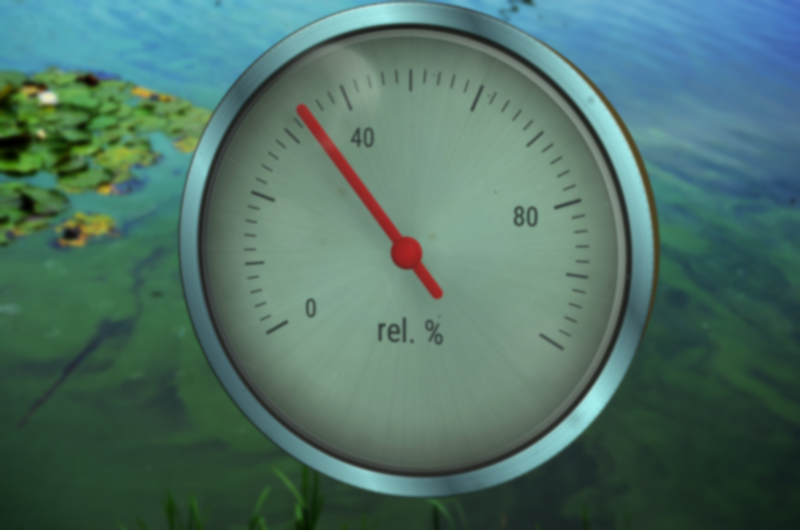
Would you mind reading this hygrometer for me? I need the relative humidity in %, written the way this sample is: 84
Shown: 34
